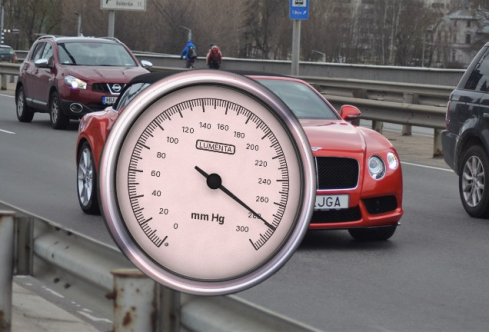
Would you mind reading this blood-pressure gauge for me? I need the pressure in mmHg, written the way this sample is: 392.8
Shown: 280
